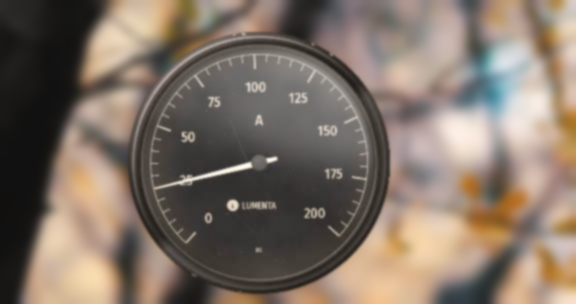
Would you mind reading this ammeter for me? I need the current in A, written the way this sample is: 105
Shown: 25
